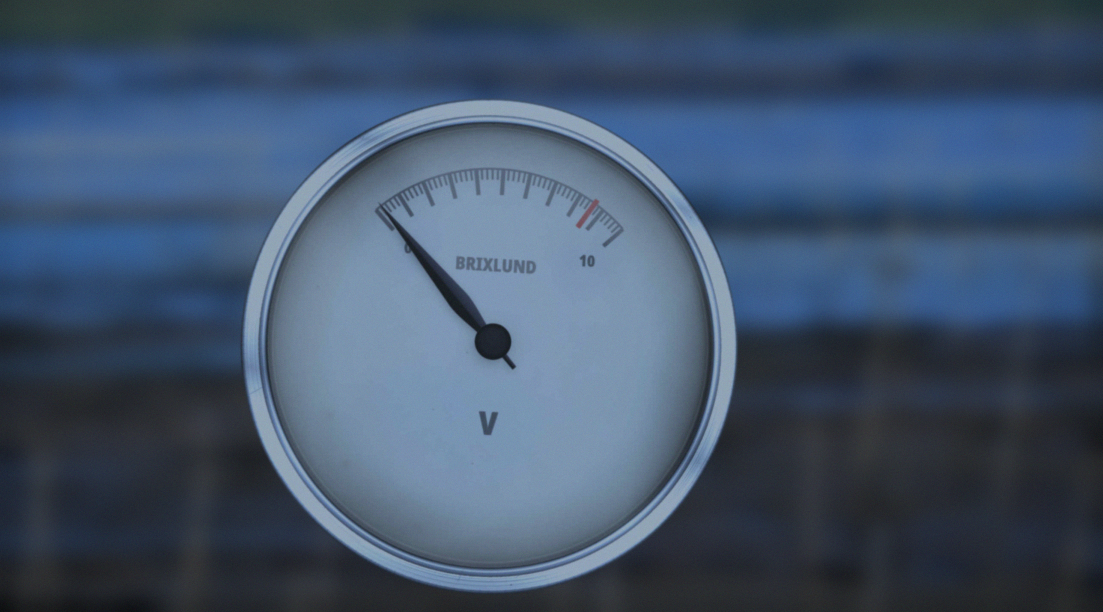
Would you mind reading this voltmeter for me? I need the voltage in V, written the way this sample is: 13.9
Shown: 0.2
